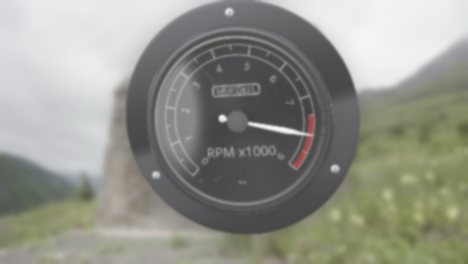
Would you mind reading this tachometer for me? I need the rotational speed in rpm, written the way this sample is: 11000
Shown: 8000
